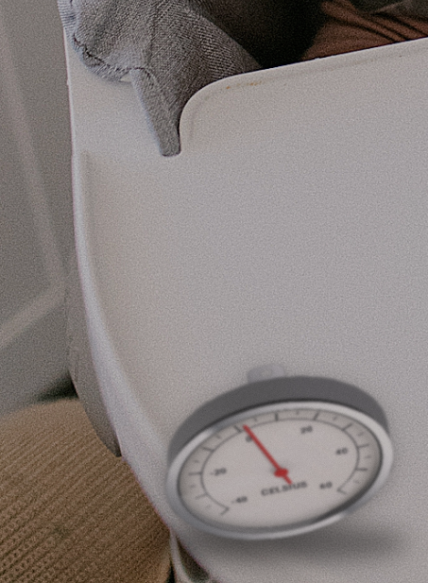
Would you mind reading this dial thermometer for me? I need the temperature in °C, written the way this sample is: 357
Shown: 2.5
